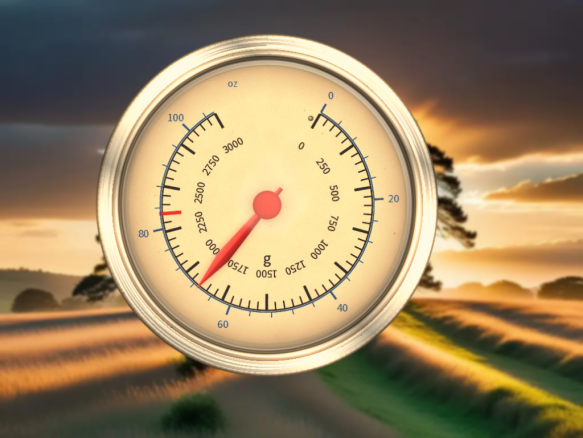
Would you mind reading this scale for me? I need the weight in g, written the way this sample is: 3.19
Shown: 1900
